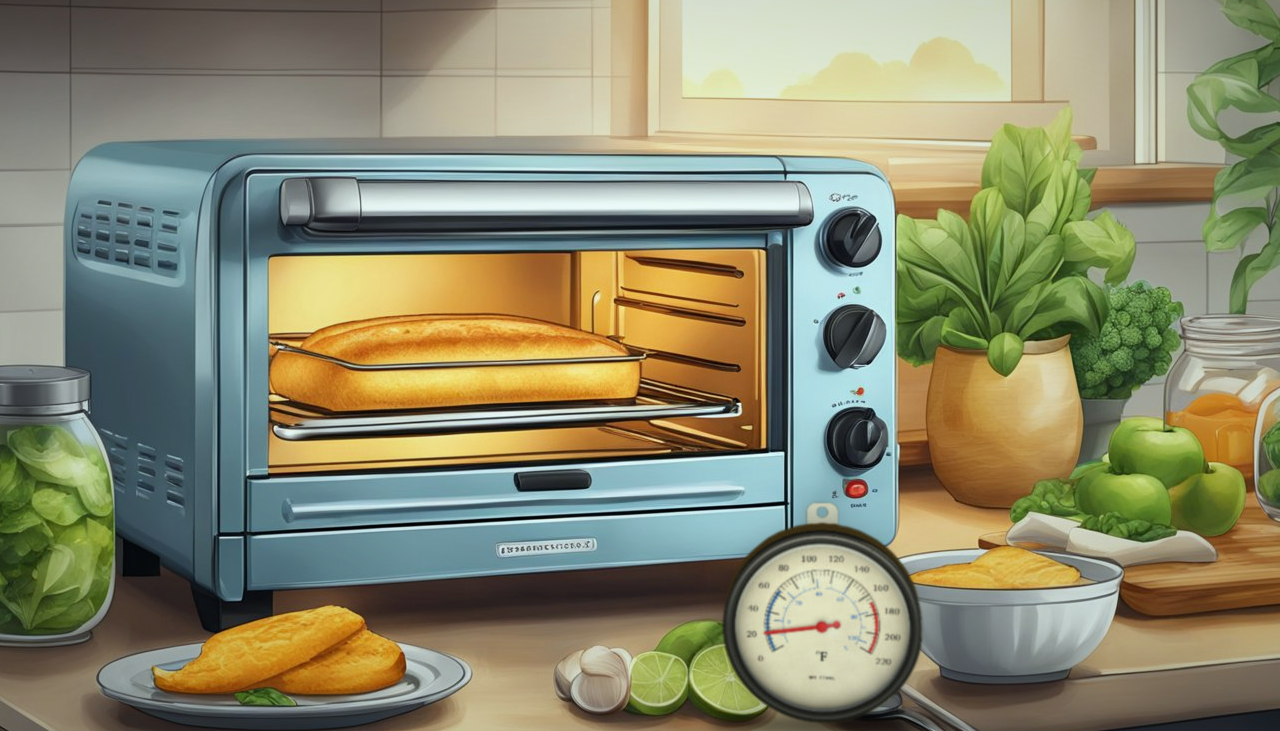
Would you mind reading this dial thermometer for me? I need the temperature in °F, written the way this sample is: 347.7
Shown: 20
